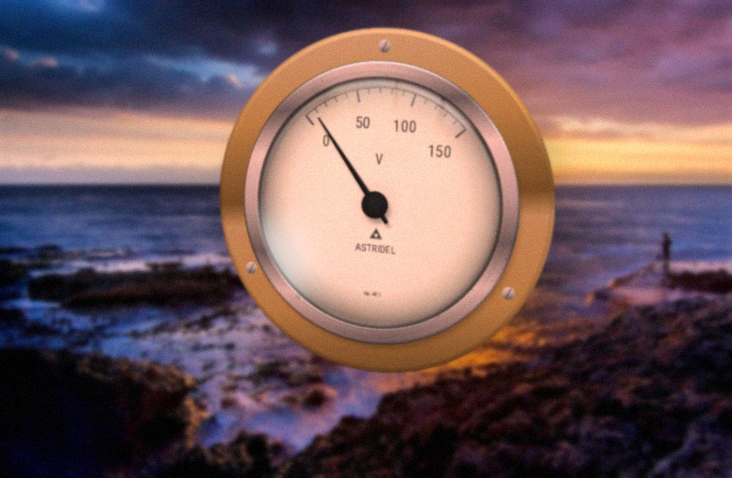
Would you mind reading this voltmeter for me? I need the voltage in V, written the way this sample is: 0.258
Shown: 10
